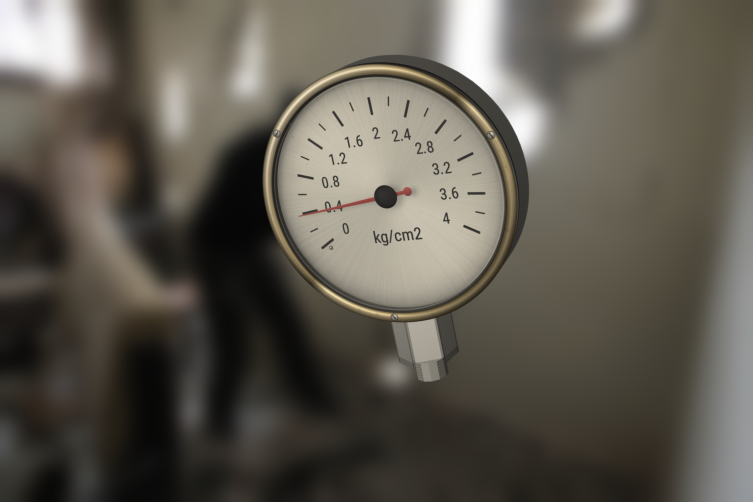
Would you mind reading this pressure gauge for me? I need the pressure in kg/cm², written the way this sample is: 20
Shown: 0.4
